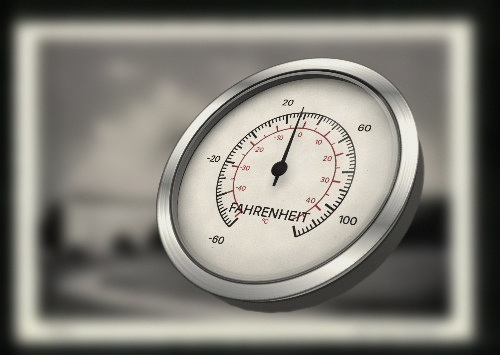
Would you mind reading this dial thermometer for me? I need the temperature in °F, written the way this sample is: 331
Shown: 30
